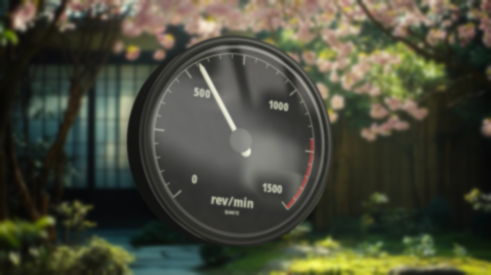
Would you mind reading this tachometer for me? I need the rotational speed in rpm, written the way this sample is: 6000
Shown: 550
